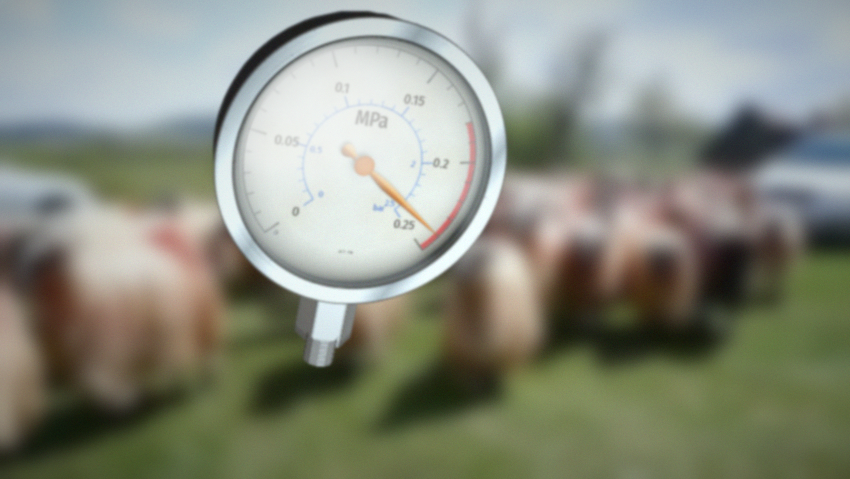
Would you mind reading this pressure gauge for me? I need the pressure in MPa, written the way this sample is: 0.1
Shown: 0.24
